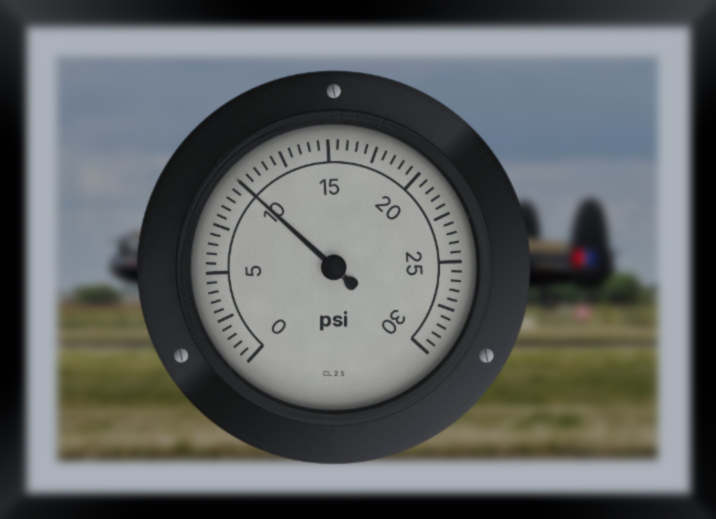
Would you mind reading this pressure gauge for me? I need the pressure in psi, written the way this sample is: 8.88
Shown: 10
